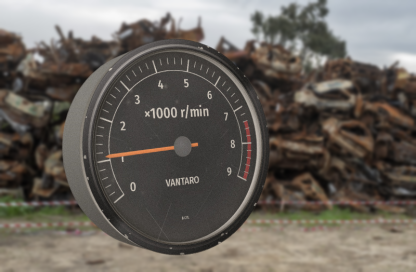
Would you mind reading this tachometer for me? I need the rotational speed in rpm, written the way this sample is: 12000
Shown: 1100
